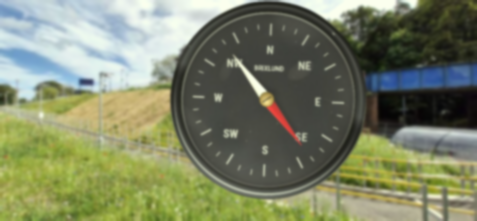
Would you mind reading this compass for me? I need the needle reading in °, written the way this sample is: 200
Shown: 140
